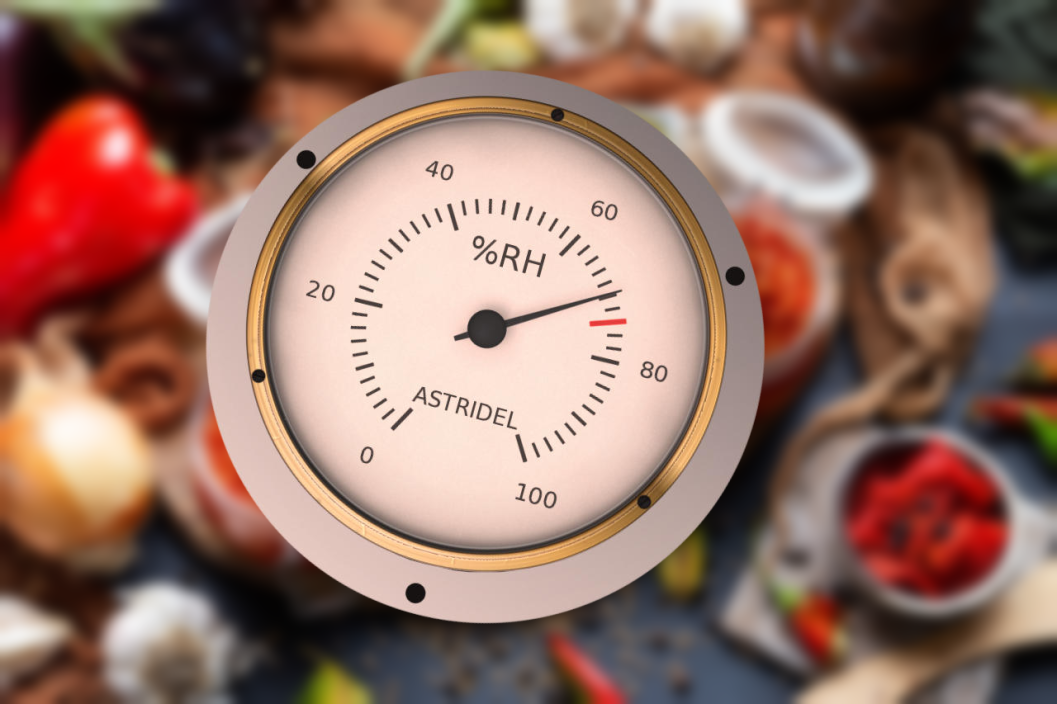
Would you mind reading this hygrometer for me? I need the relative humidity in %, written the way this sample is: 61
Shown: 70
